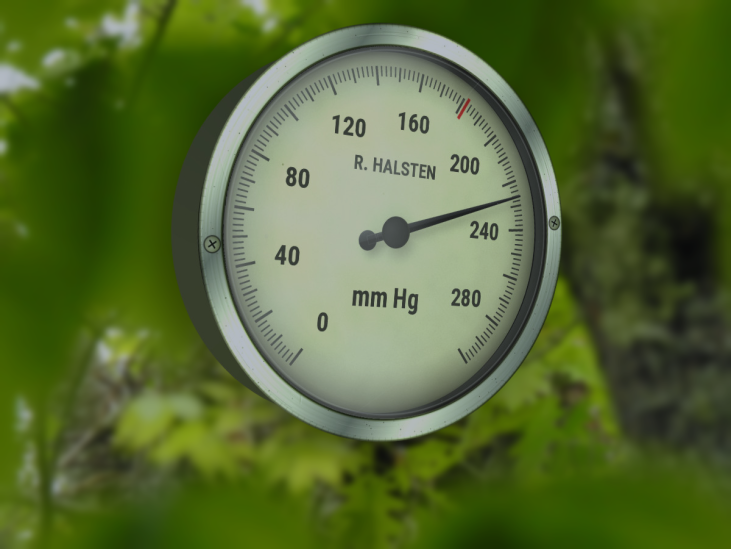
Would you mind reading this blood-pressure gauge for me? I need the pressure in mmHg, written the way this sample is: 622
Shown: 226
